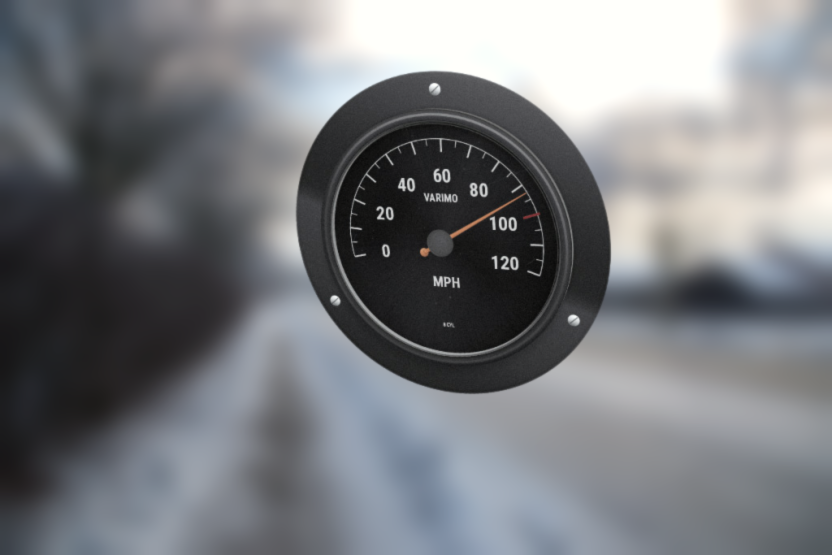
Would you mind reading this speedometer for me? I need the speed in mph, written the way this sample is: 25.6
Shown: 92.5
